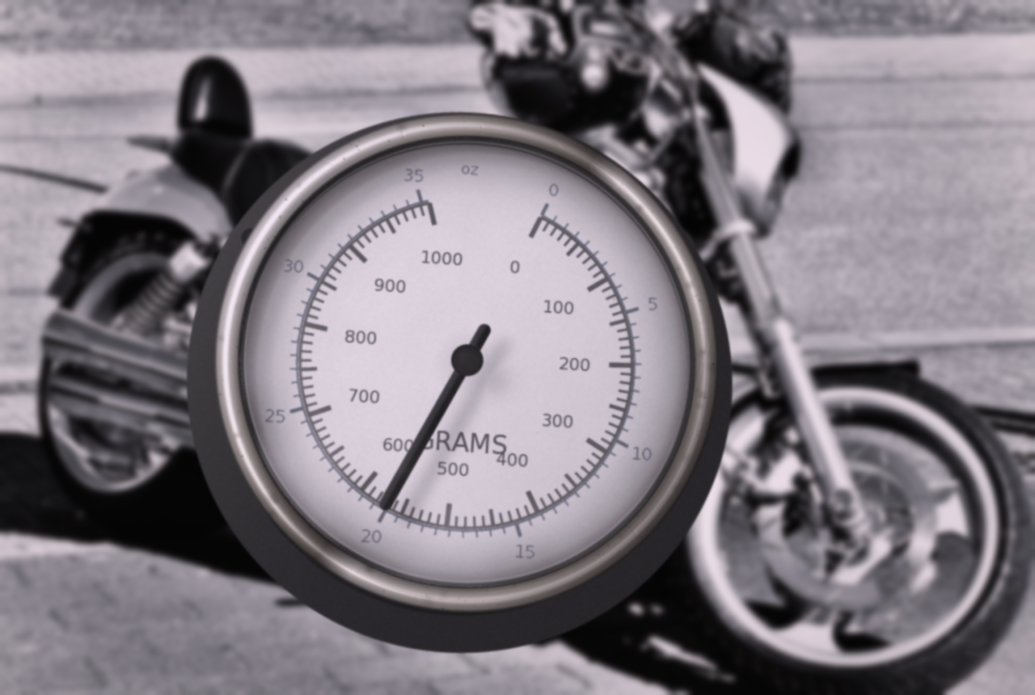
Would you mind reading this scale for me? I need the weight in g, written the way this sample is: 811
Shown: 570
